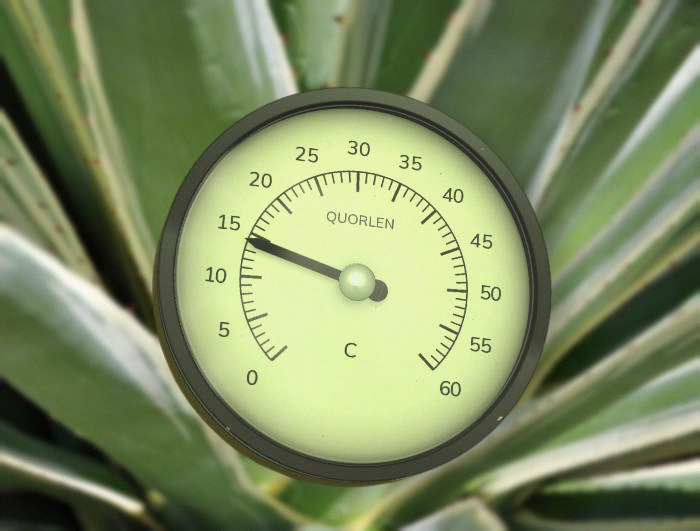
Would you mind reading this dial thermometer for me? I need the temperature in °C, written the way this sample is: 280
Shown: 14
